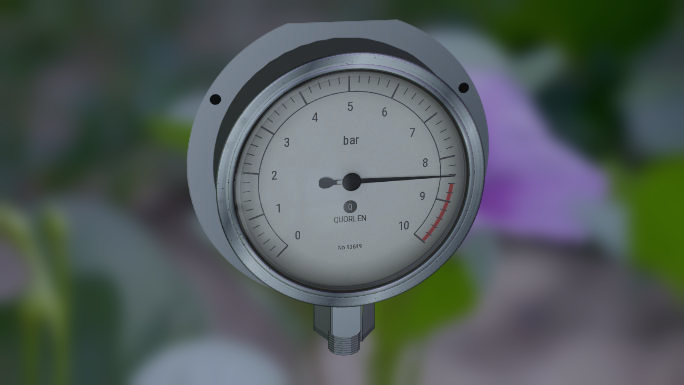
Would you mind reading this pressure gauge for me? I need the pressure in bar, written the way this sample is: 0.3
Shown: 8.4
